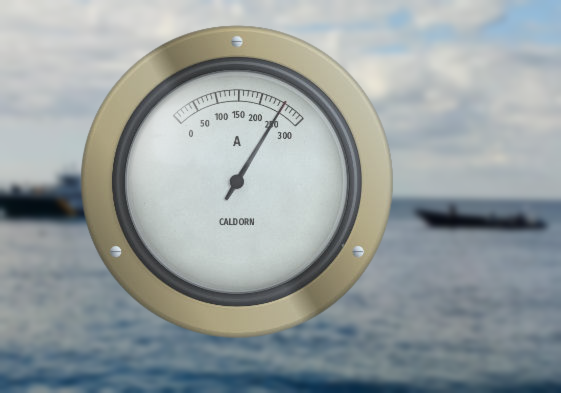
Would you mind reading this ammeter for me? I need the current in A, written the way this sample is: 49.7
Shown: 250
